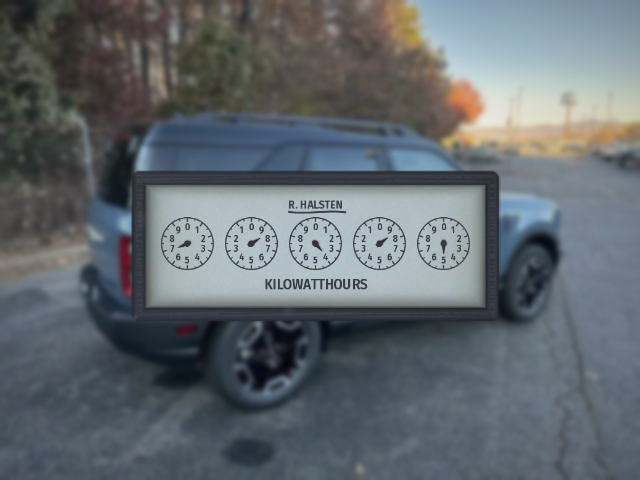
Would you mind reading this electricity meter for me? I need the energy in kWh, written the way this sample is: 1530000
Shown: 68385
